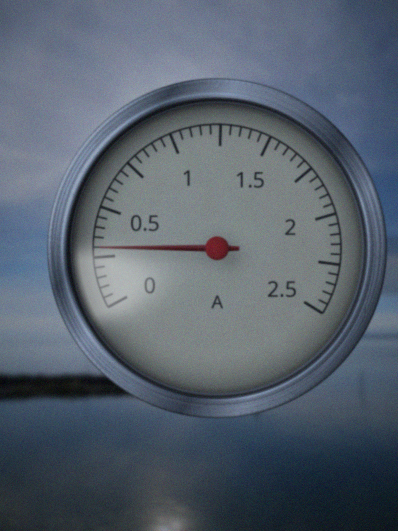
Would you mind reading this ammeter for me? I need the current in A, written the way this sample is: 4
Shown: 0.3
